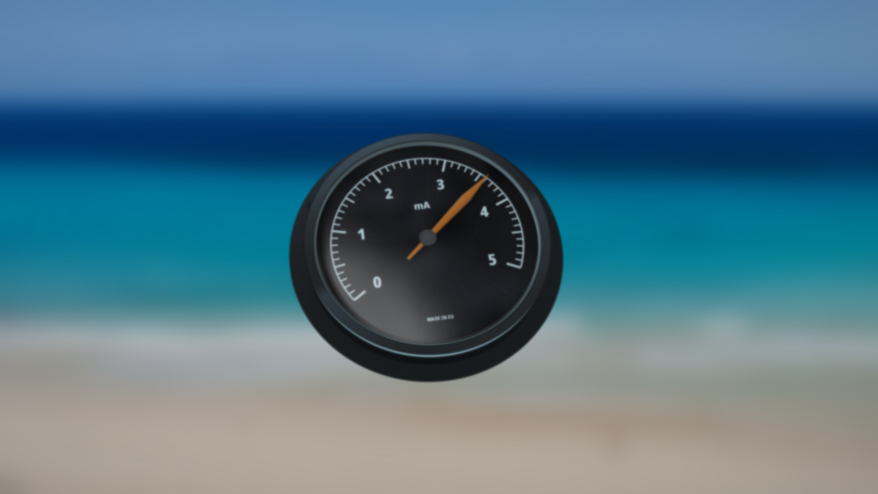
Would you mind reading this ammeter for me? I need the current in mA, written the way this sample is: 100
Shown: 3.6
